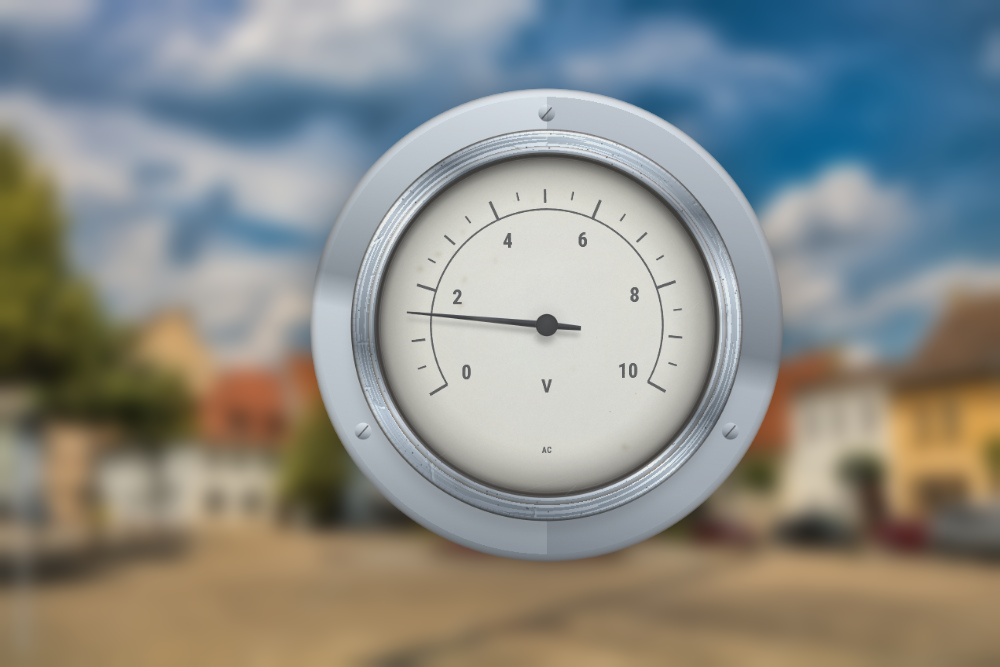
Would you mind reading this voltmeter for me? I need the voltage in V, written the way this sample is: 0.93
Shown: 1.5
